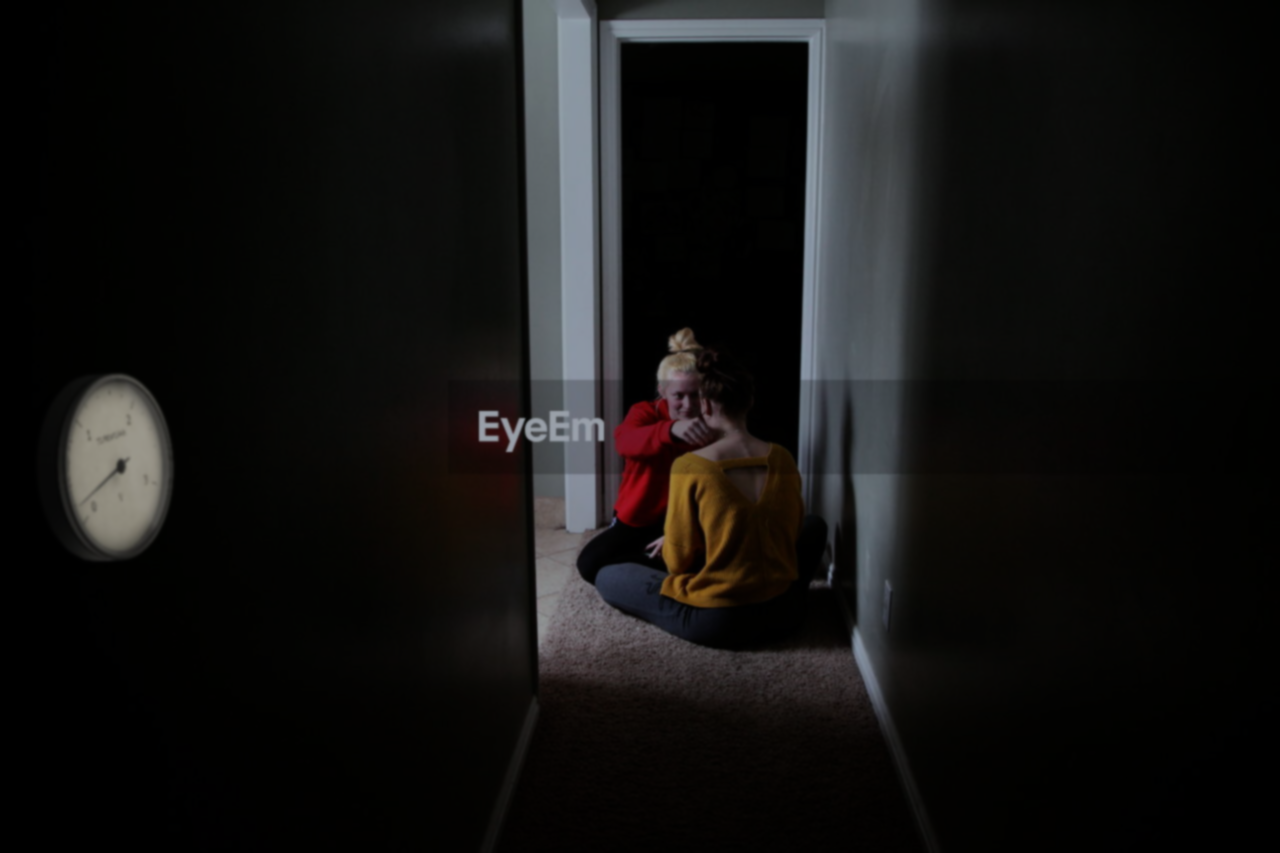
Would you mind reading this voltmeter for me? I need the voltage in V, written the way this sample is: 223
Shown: 0.2
